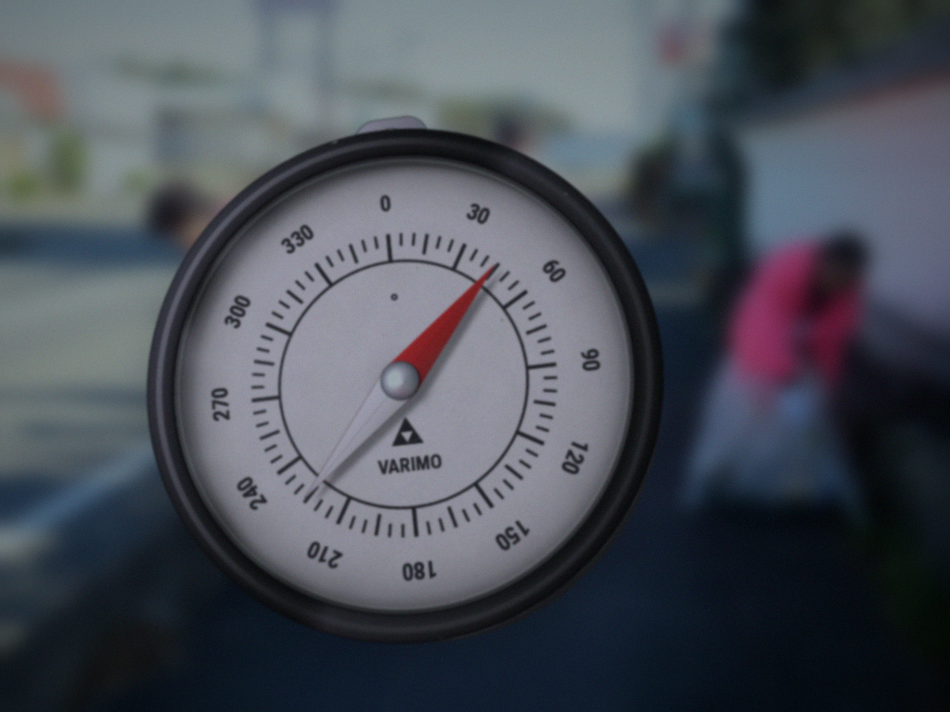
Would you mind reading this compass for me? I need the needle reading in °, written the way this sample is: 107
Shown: 45
